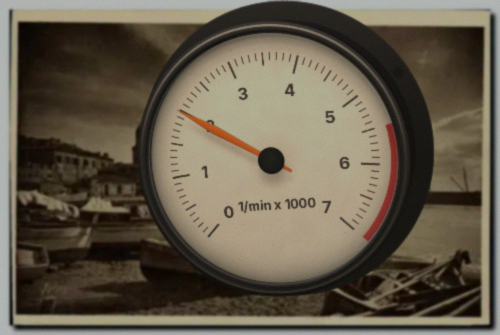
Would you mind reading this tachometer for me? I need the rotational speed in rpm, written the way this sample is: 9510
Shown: 2000
